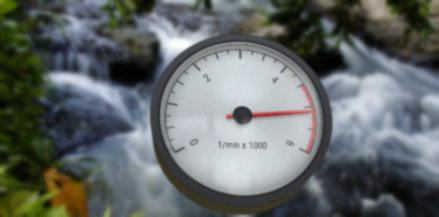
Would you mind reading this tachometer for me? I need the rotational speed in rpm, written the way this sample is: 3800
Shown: 5125
